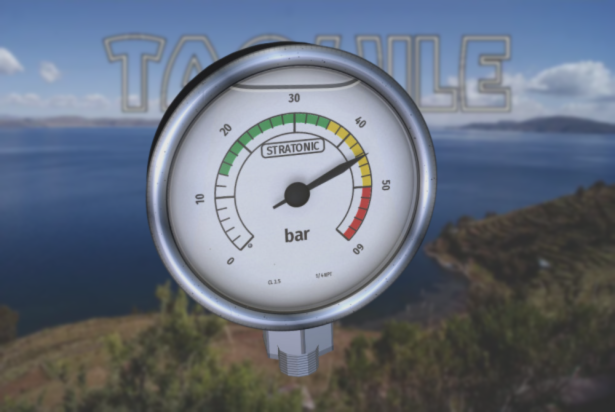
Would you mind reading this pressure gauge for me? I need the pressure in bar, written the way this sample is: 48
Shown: 44
